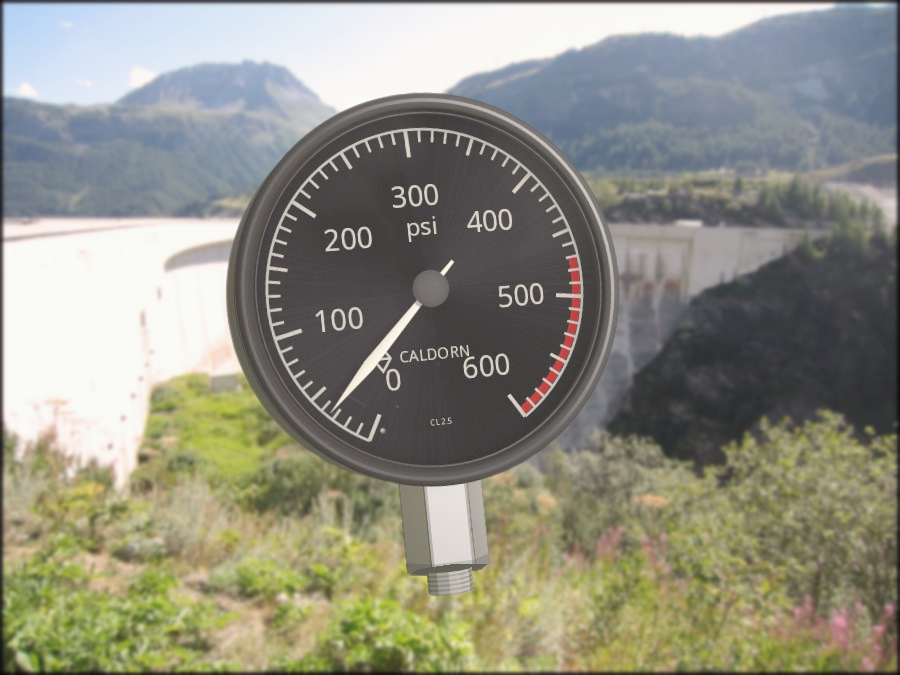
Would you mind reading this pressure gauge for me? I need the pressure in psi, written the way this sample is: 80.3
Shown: 35
